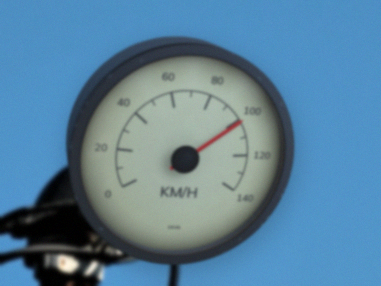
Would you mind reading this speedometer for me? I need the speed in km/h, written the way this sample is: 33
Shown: 100
